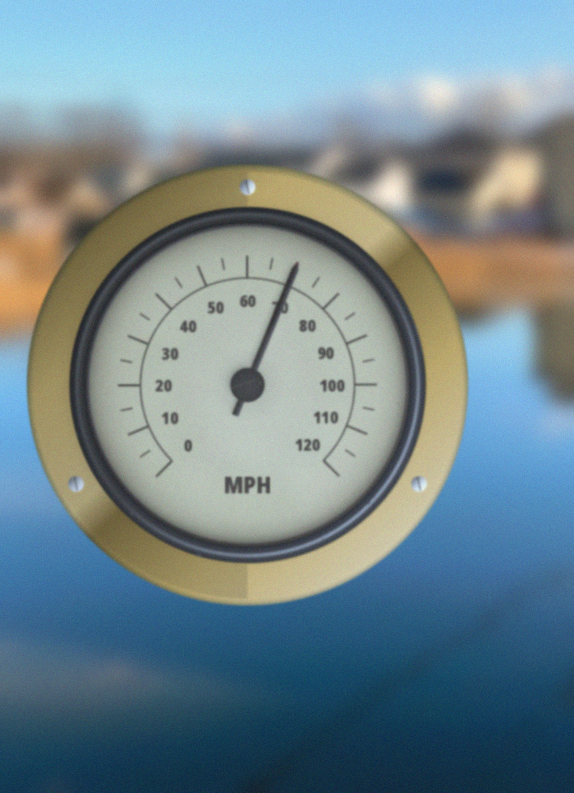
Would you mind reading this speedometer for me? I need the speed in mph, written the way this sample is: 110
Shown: 70
